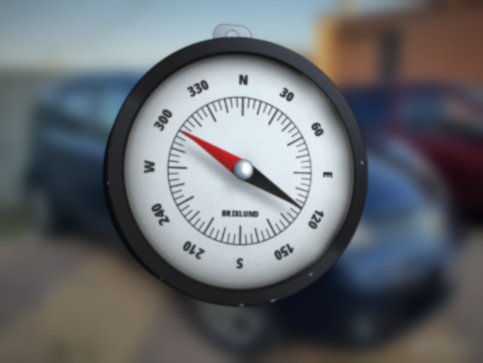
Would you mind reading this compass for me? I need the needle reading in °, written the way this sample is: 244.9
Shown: 300
